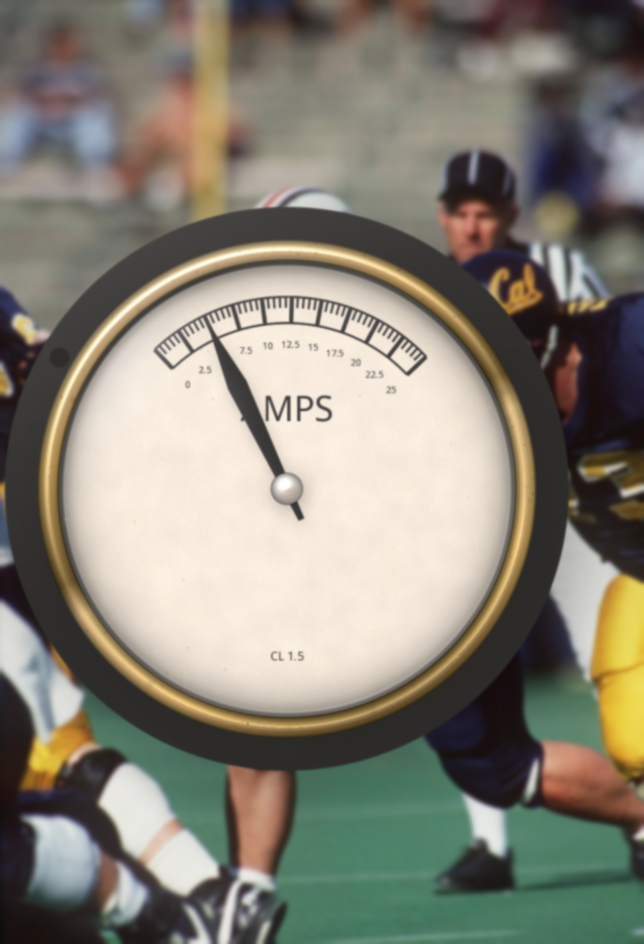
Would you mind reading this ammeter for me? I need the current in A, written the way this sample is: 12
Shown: 5
